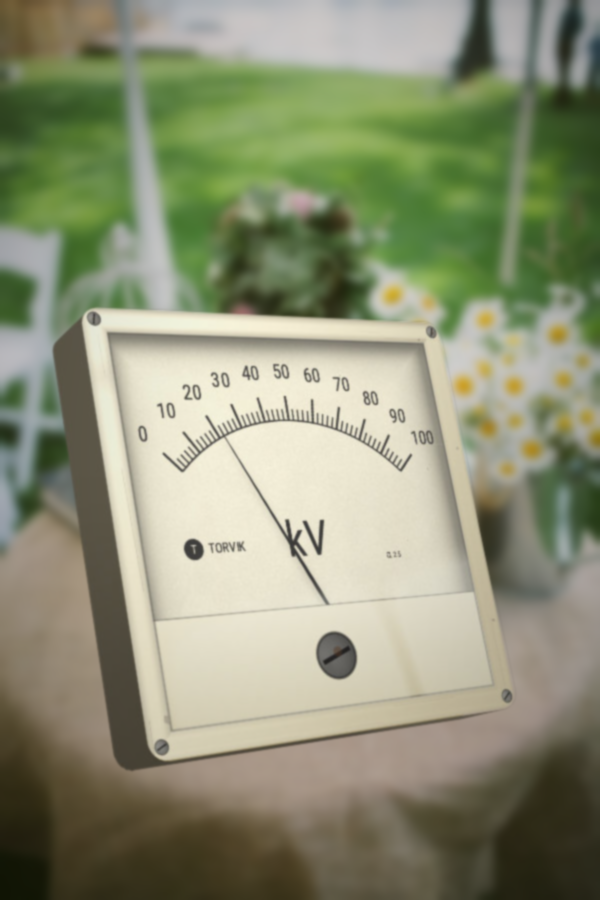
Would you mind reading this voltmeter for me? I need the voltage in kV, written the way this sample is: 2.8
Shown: 20
